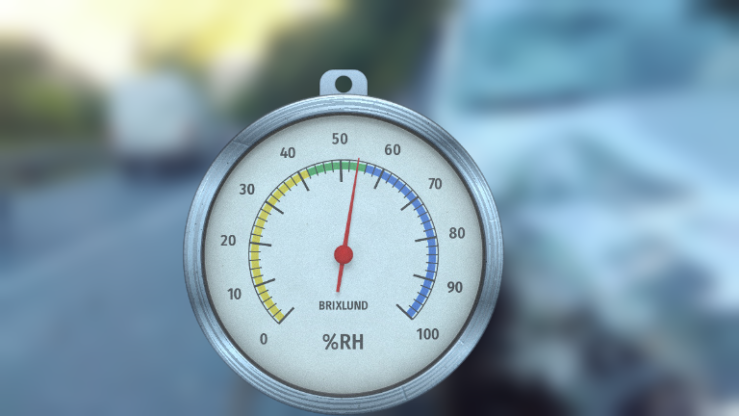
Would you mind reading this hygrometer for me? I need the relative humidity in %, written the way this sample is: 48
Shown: 54
